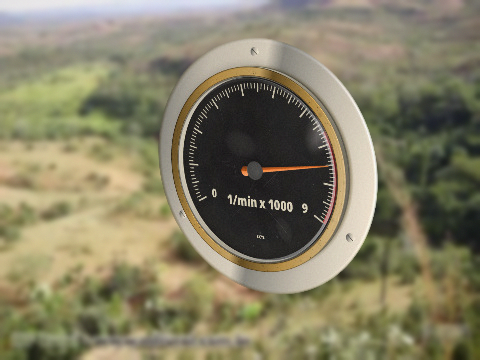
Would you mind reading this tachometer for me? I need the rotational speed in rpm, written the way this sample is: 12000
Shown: 7500
